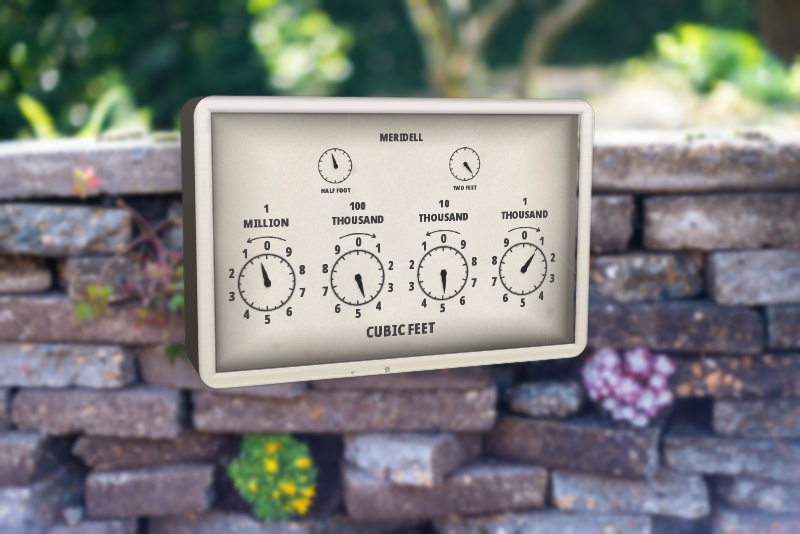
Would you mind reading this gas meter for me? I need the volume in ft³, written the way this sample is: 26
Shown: 45100
